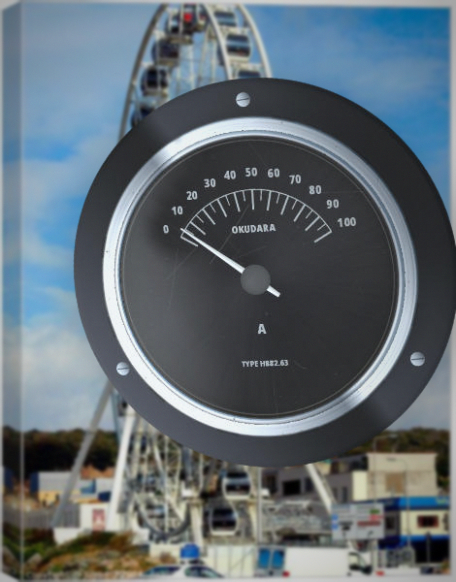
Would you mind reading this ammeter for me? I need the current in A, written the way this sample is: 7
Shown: 5
